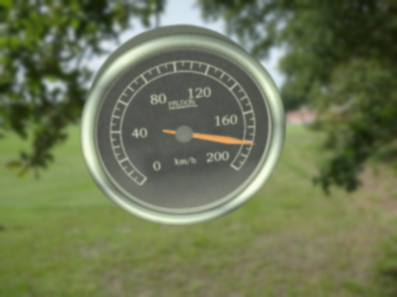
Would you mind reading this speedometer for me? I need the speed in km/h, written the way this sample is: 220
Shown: 180
